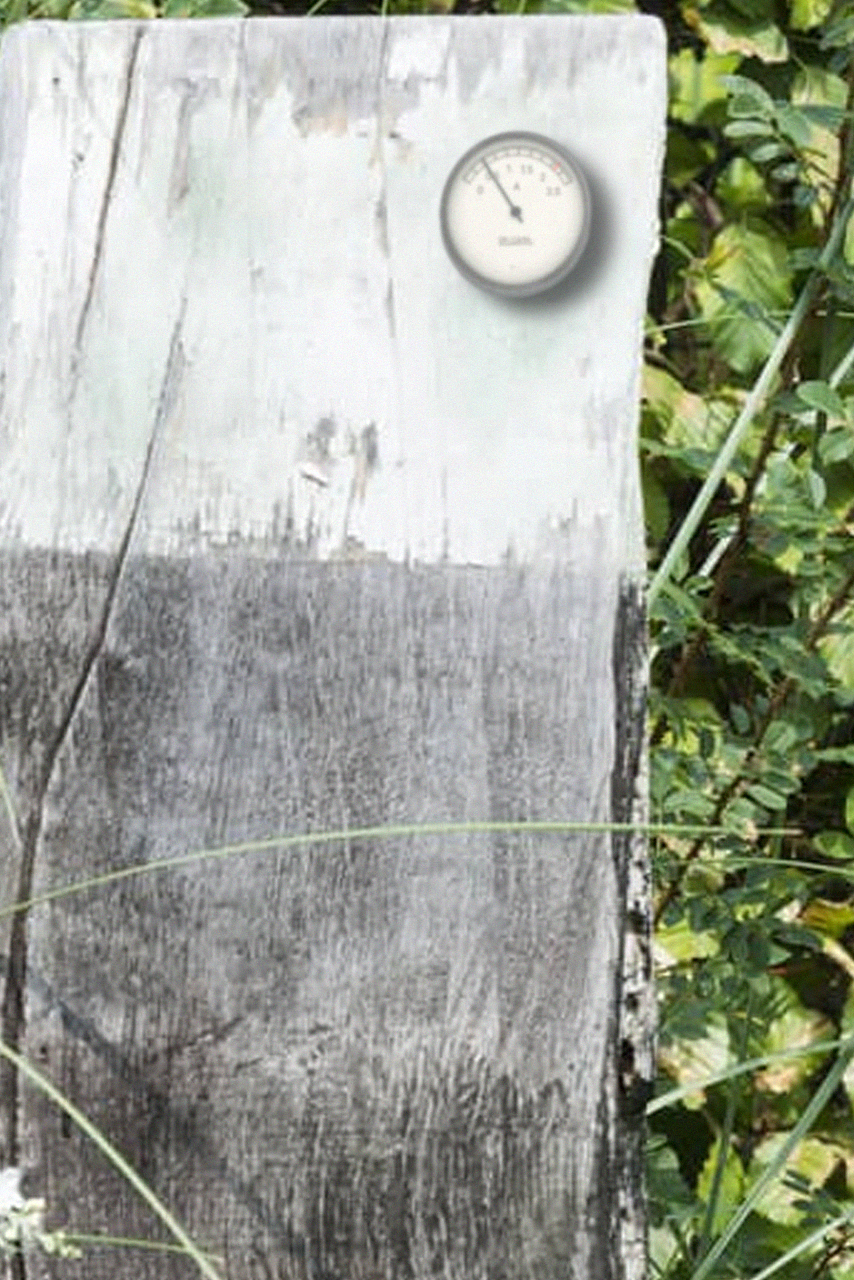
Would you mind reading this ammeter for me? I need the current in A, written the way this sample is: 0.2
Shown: 0.5
